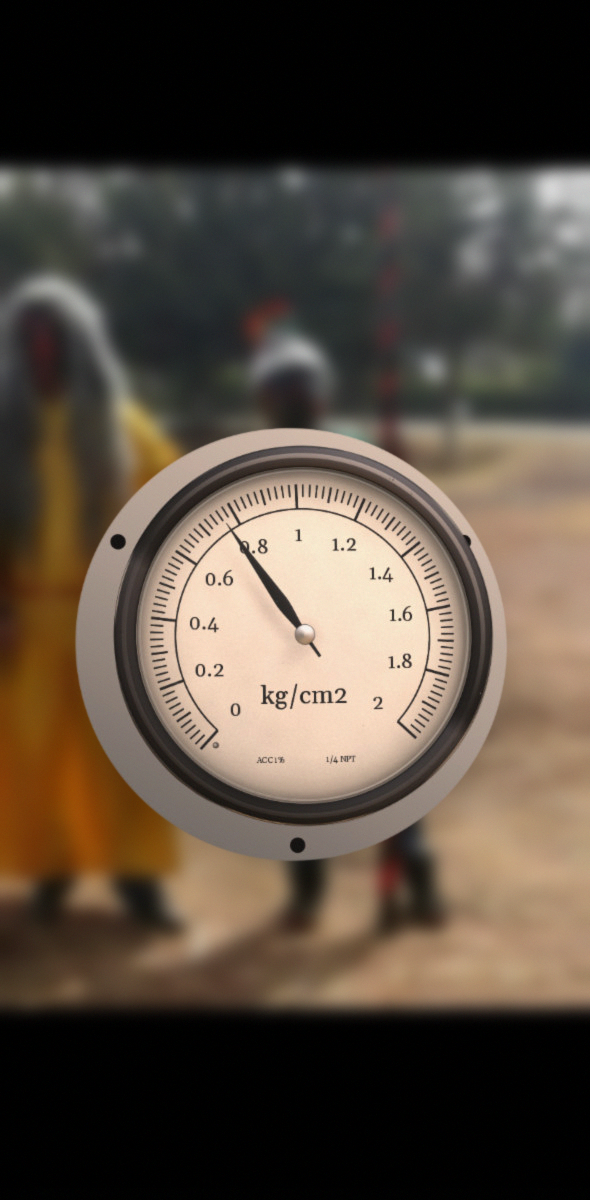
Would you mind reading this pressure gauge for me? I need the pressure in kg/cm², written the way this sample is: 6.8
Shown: 0.76
